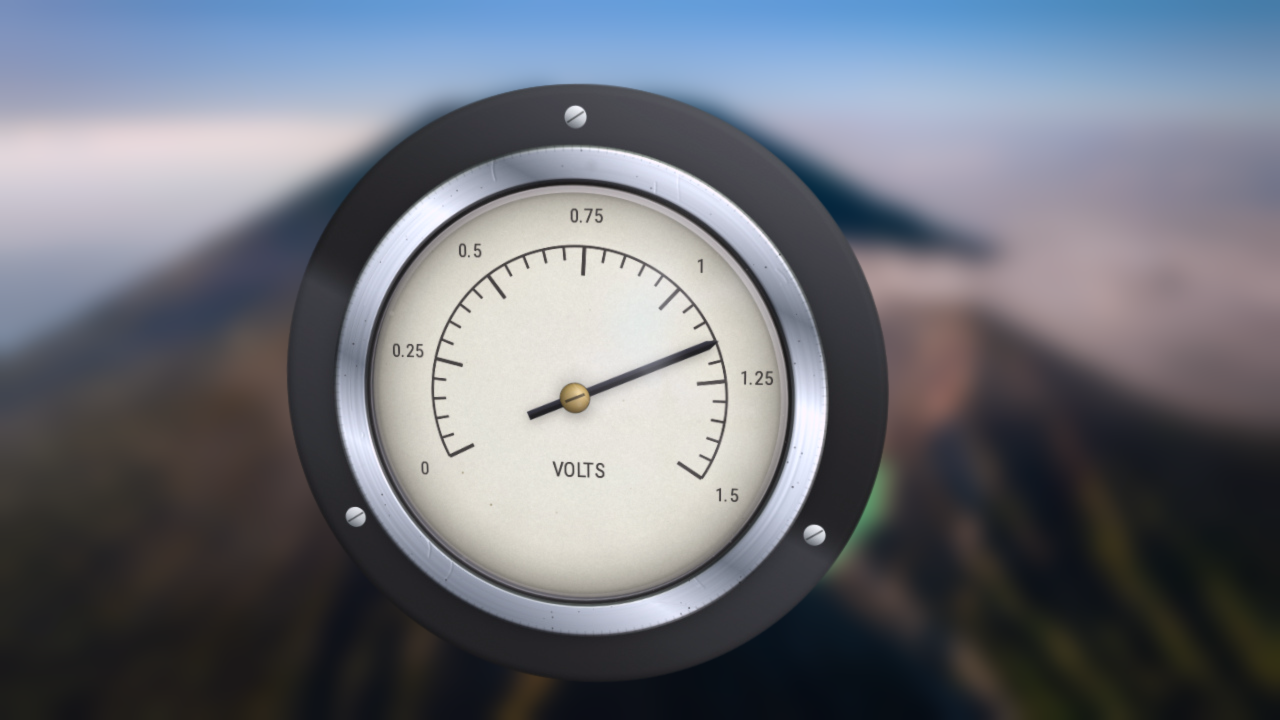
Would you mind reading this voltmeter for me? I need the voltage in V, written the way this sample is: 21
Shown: 1.15
